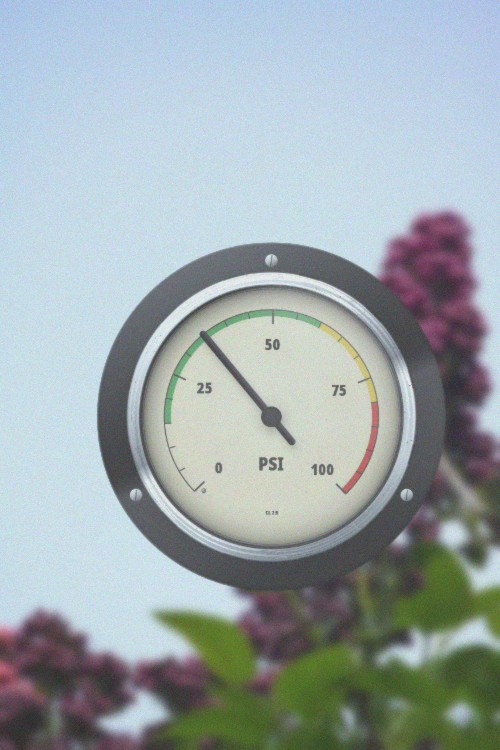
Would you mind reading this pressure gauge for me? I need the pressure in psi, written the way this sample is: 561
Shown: 35
